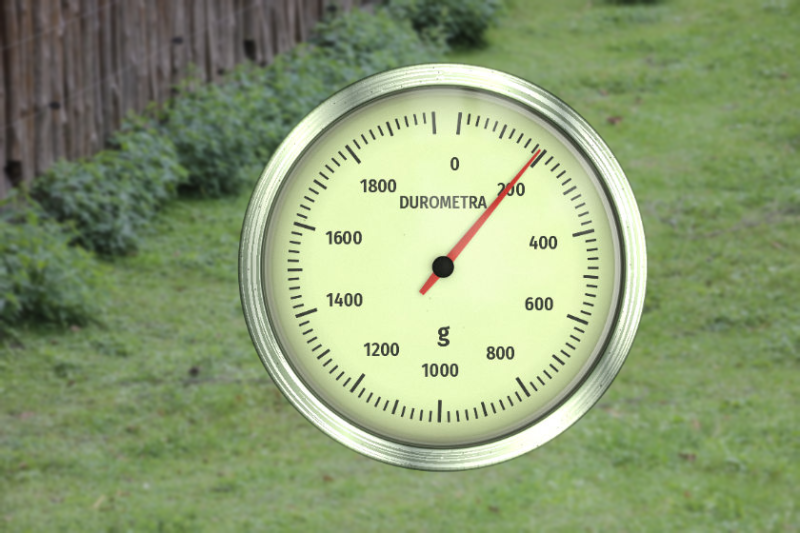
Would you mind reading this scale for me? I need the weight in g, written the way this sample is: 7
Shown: 190
